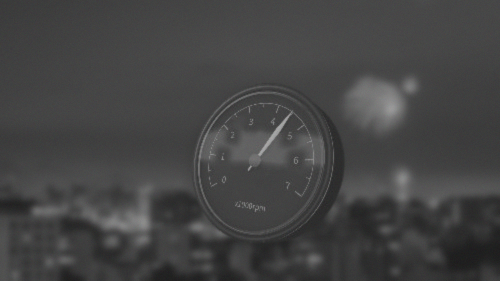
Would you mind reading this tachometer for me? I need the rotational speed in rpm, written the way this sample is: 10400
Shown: 4500
